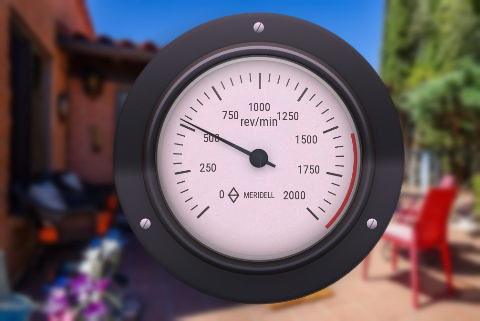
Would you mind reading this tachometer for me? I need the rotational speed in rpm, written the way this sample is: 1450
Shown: 525
